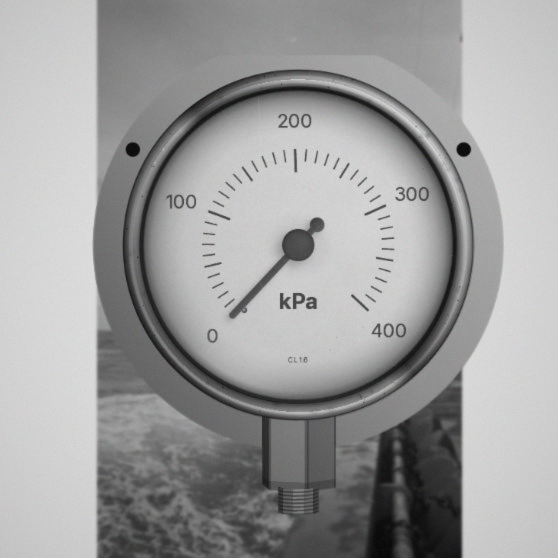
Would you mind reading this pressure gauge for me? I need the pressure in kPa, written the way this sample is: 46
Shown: 0
